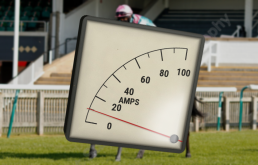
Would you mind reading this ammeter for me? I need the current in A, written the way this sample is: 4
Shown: 10
